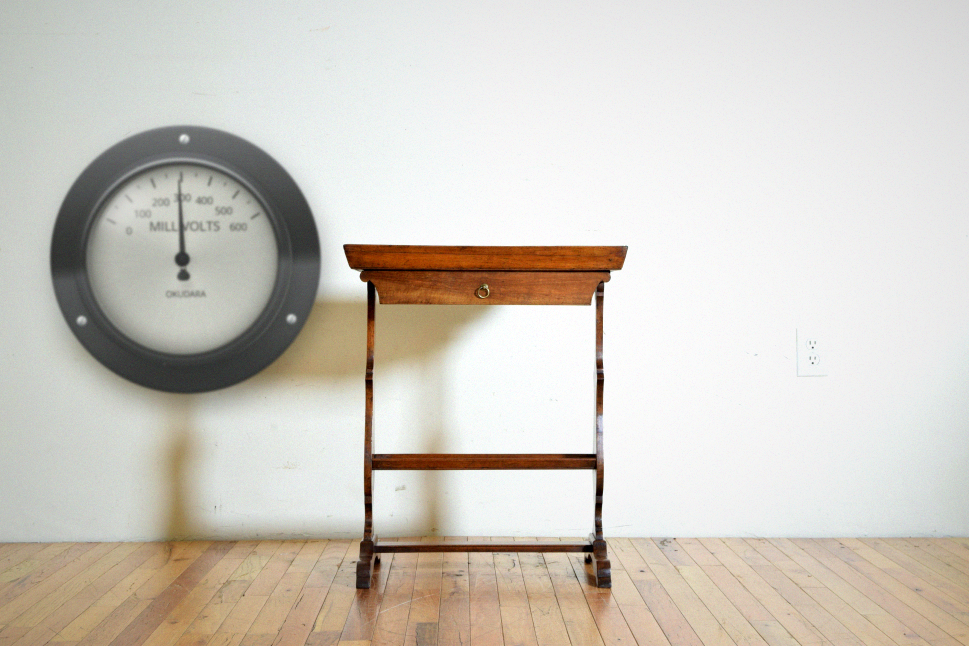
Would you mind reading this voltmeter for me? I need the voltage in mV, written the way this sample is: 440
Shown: 300
